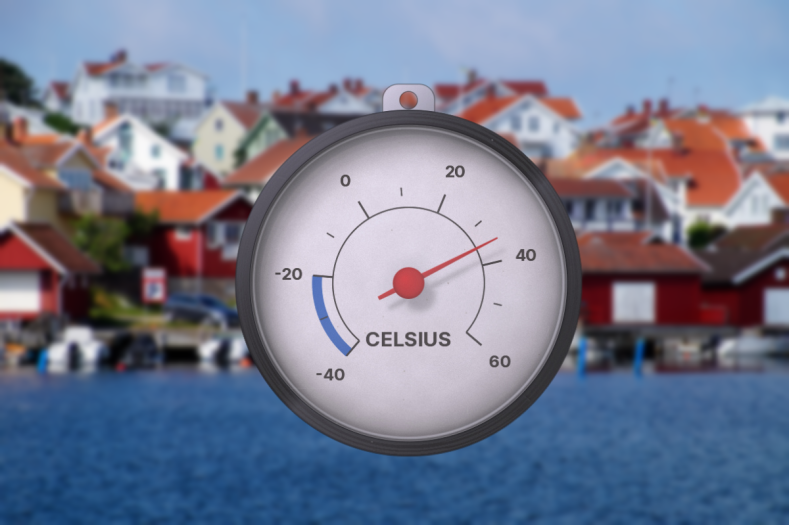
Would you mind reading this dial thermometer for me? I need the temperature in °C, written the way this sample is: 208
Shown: 35
